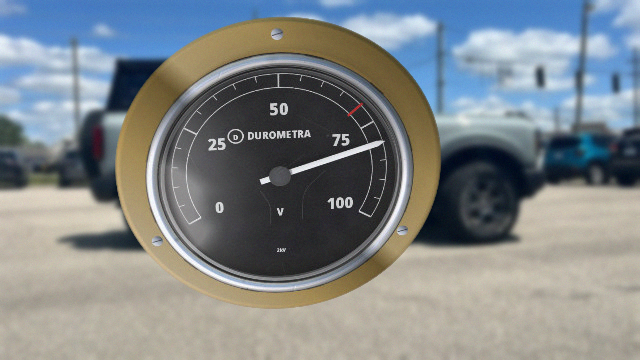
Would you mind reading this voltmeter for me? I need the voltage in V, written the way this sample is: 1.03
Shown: 80
